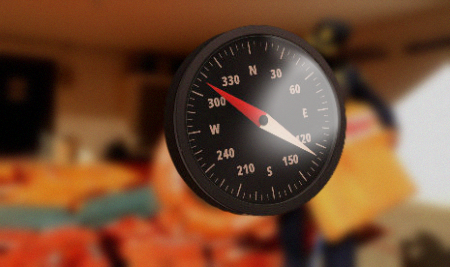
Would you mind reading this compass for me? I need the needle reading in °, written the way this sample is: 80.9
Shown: 310
